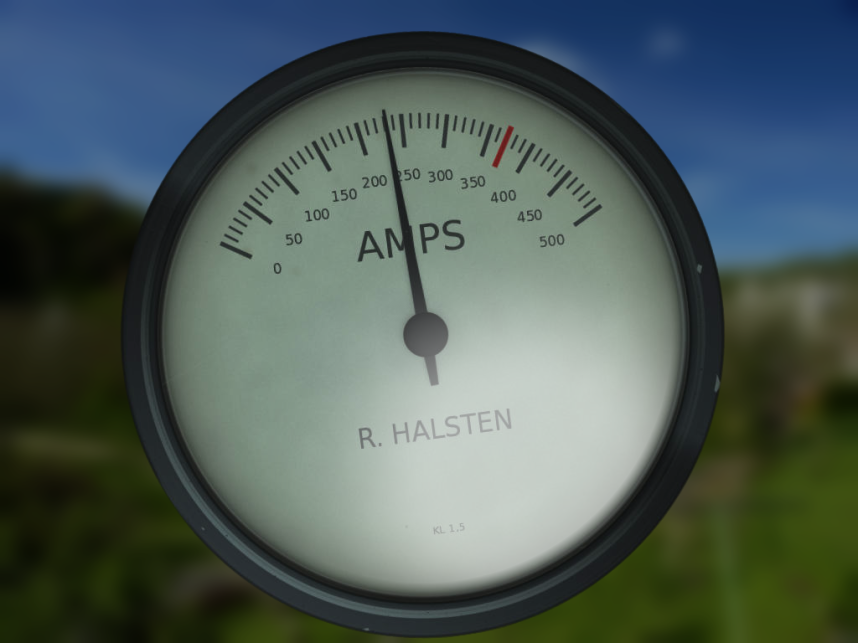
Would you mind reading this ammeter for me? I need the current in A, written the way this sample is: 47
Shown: 230
